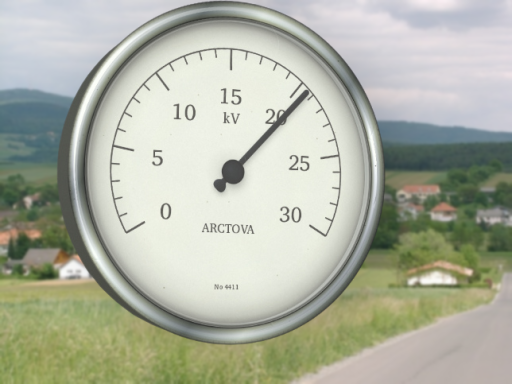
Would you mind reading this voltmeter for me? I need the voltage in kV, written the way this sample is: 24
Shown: 20.5
